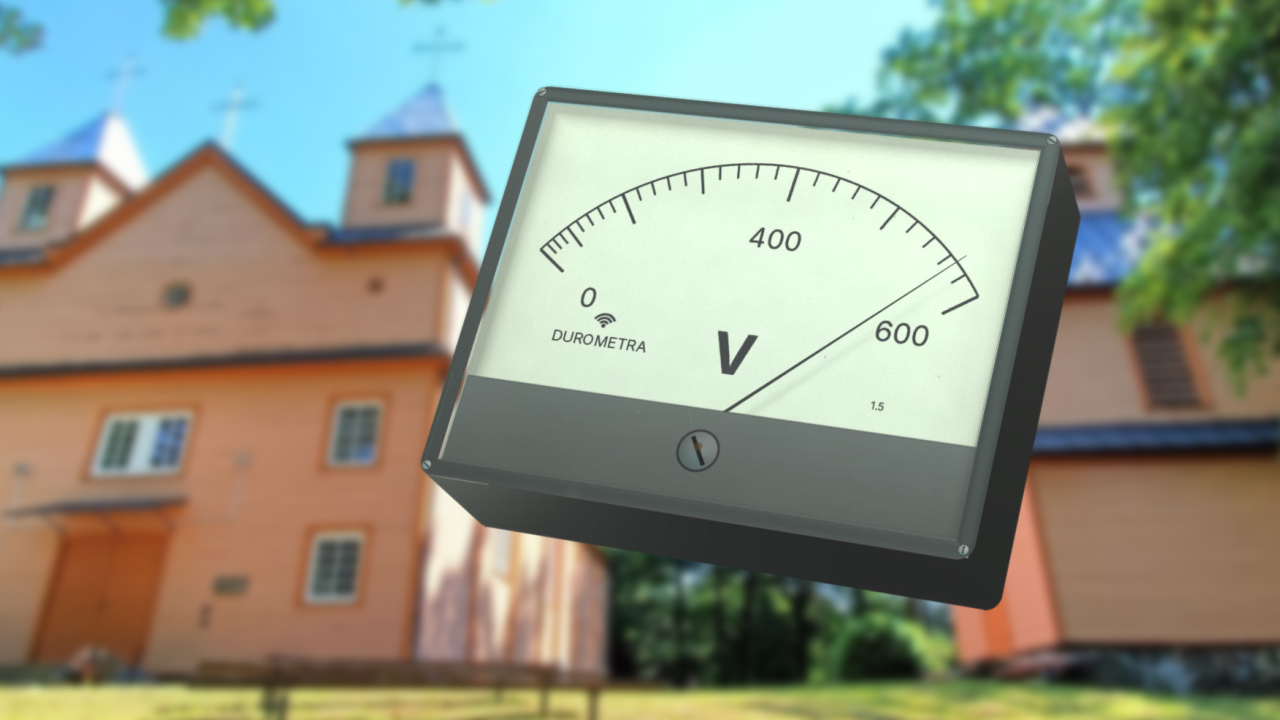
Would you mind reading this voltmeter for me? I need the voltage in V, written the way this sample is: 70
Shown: 570
